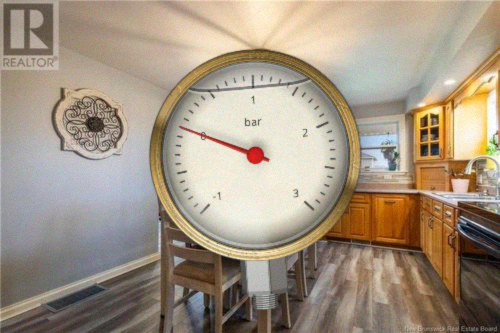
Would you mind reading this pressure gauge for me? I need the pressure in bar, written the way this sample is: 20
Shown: 0
